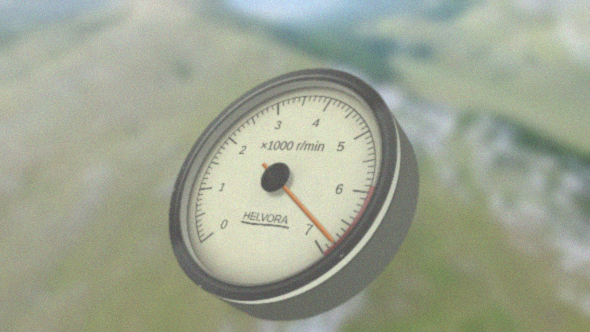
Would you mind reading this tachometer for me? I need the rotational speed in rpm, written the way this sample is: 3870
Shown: 6800
